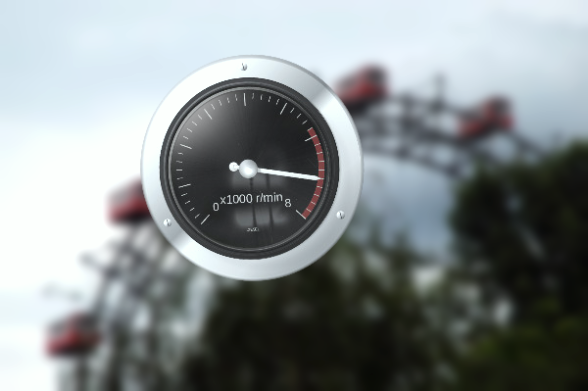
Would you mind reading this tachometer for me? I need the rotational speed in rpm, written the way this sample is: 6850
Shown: 7000
